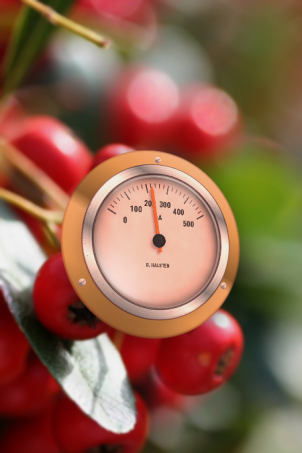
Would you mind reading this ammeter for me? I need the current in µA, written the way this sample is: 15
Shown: 220
